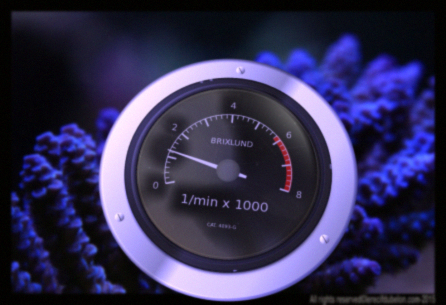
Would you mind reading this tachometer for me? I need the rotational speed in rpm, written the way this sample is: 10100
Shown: 1200
